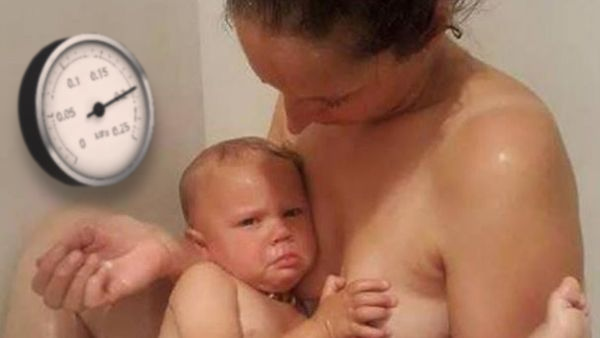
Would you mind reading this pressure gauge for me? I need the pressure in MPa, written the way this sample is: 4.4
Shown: 0.2
